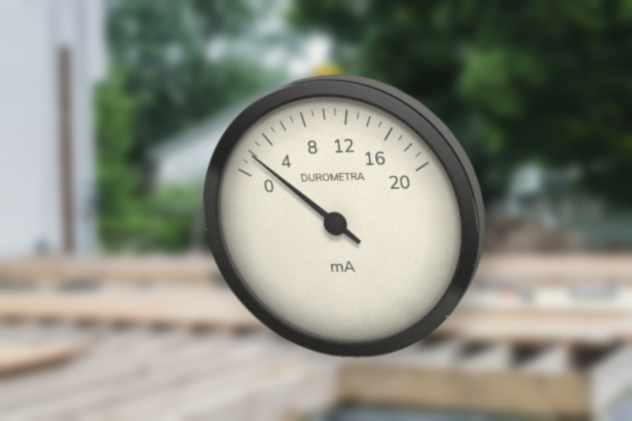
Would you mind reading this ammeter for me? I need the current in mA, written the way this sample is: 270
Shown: 2
